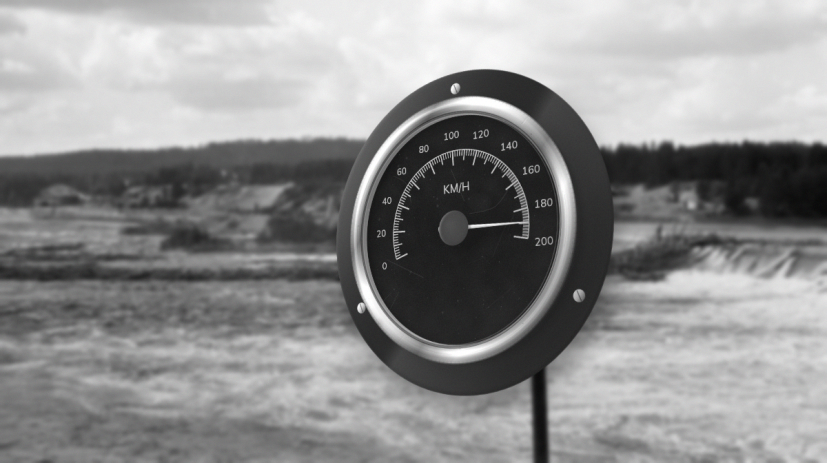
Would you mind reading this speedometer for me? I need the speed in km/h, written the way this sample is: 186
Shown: 190
